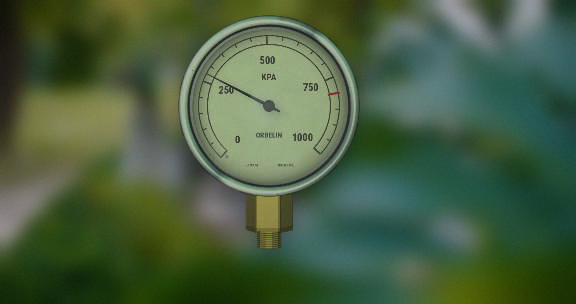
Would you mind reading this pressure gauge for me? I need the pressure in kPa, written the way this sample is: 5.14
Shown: 275
